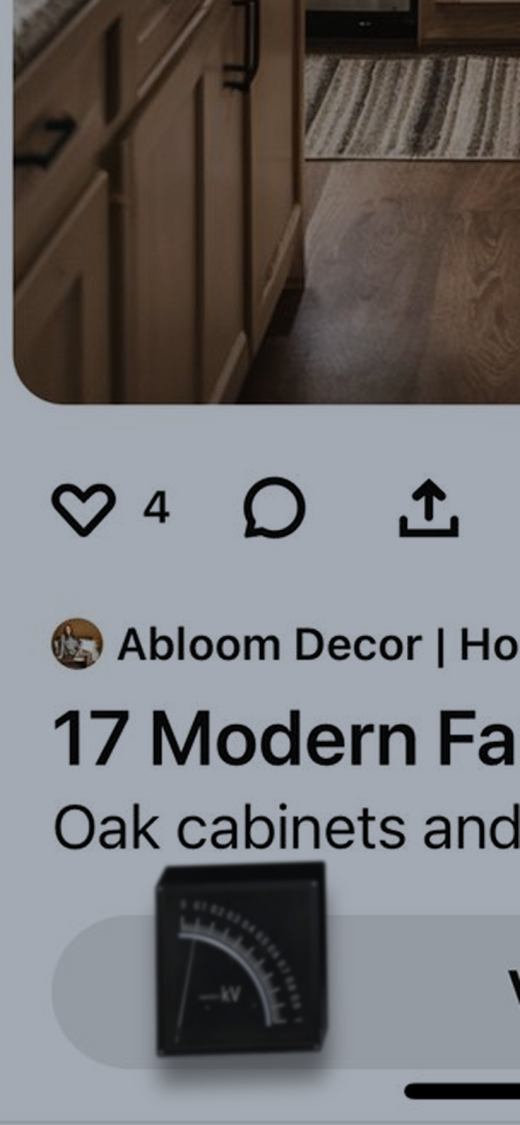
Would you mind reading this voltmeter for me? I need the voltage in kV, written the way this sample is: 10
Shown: 0.1
